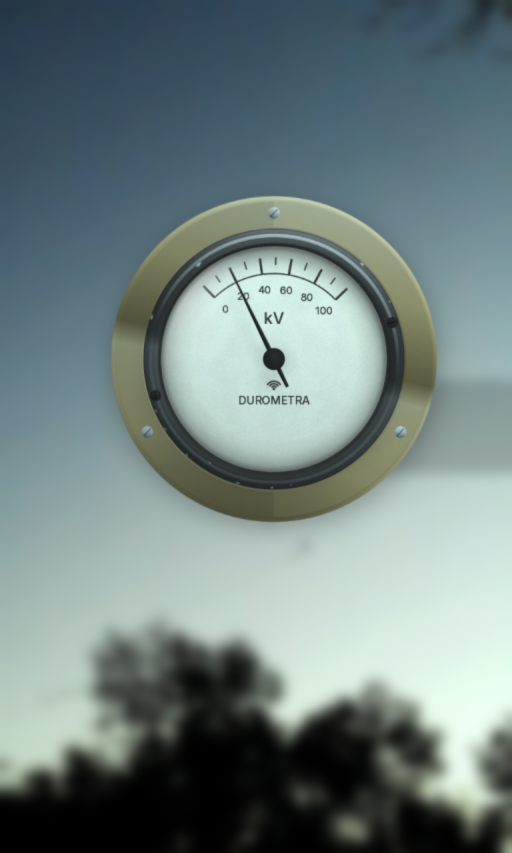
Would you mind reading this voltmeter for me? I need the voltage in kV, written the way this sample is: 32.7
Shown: 20
